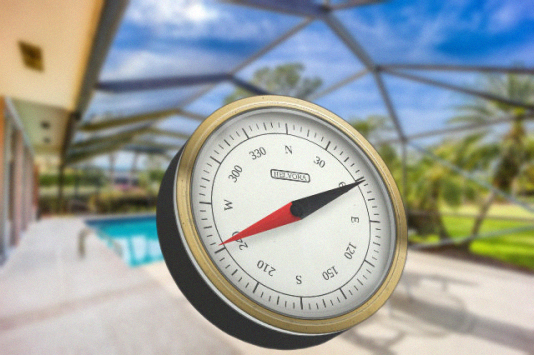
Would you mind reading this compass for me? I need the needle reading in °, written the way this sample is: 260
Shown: 242.5
